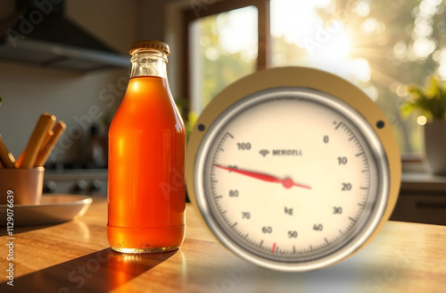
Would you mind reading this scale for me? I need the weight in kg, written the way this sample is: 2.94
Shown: 90
